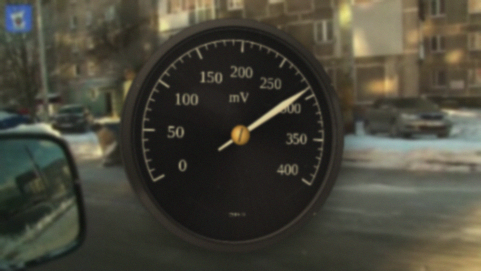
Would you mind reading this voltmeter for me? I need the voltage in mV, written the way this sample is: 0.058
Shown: 290
